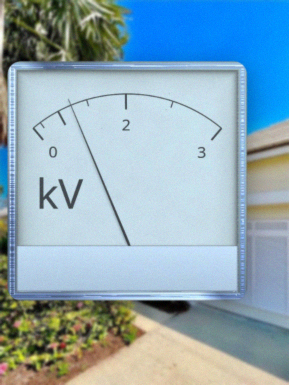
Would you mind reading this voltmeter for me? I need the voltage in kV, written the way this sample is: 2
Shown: 1.25
